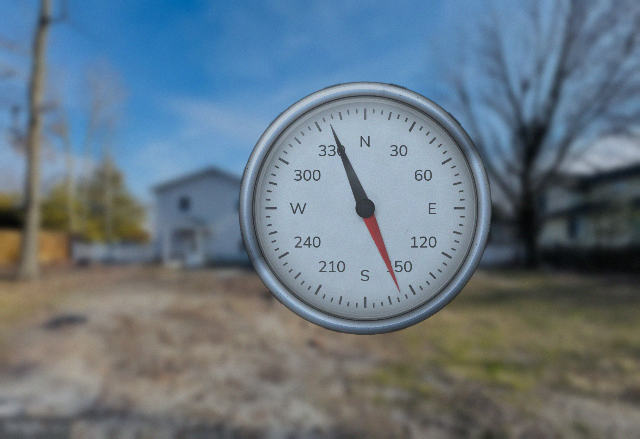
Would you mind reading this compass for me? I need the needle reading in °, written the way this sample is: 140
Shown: 157.5
